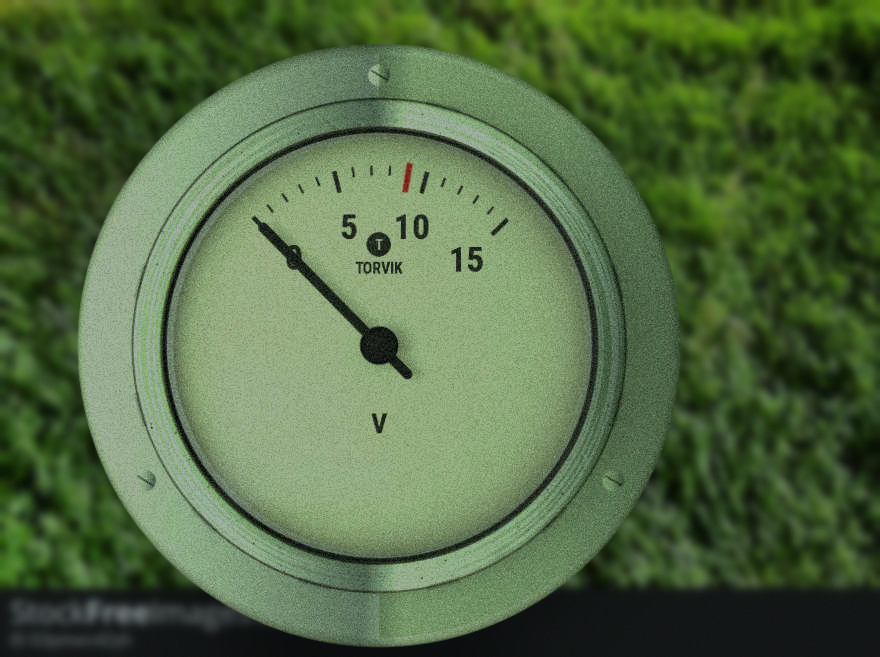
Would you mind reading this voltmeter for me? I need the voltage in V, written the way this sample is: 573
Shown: 0
